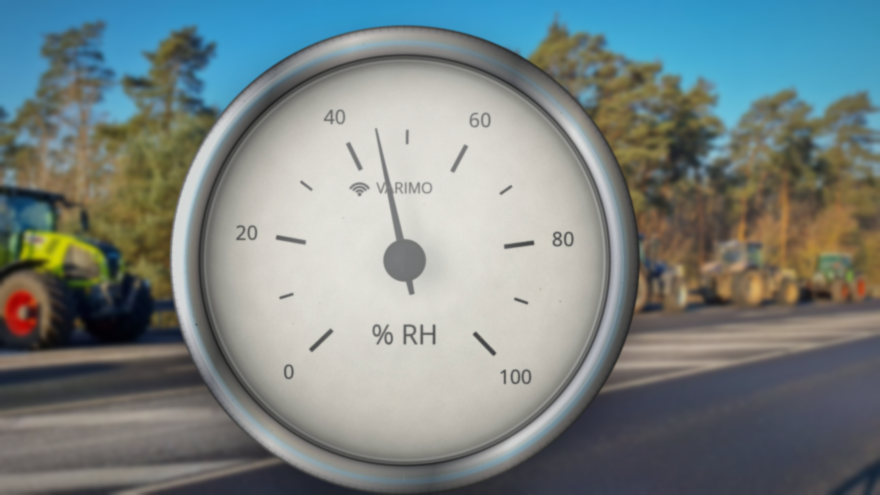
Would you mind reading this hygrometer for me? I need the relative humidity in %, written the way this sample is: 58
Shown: 45
